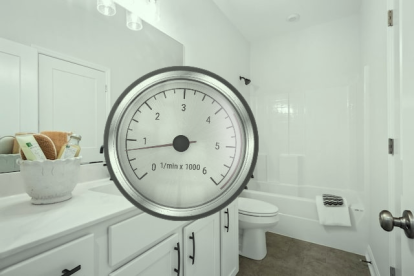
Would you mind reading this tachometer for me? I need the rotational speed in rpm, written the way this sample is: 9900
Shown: 750
